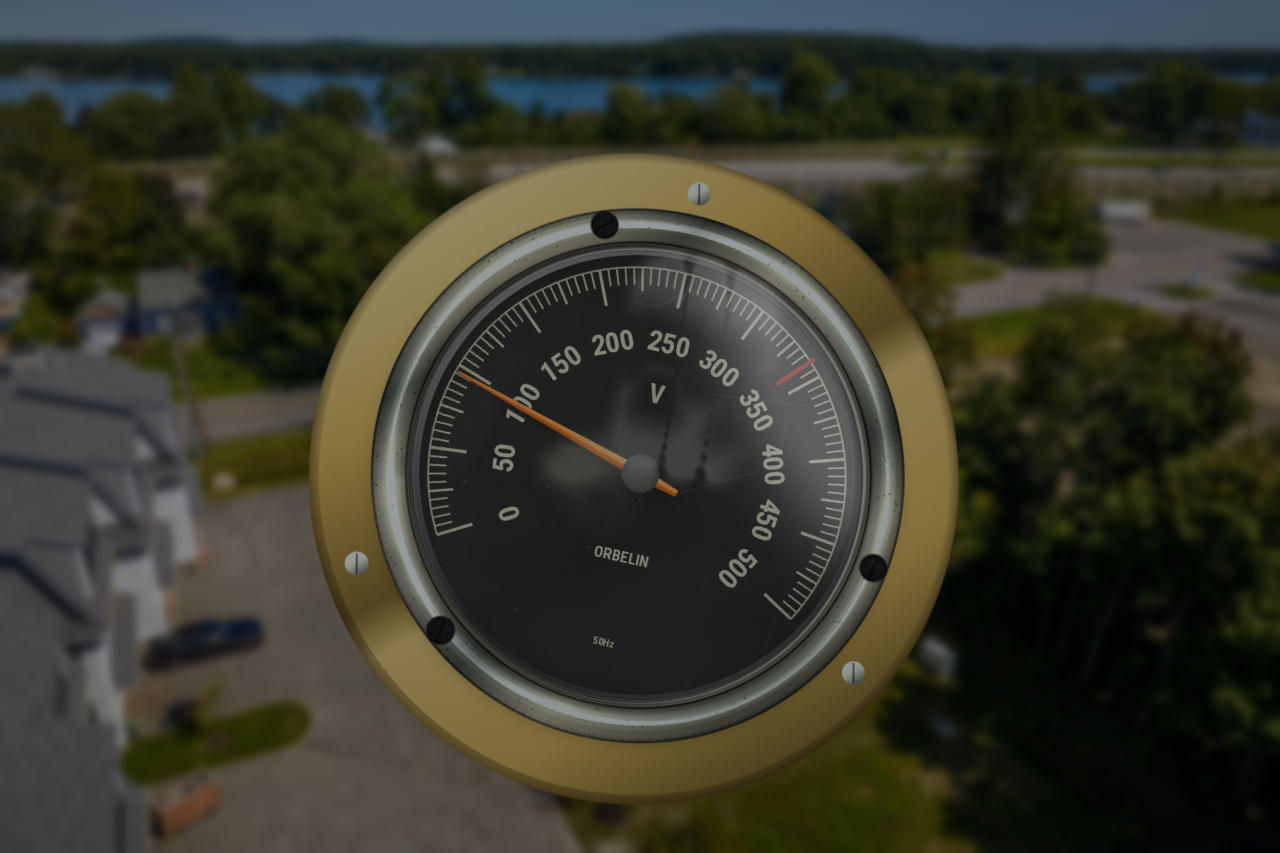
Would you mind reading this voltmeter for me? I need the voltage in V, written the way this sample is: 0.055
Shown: 95
